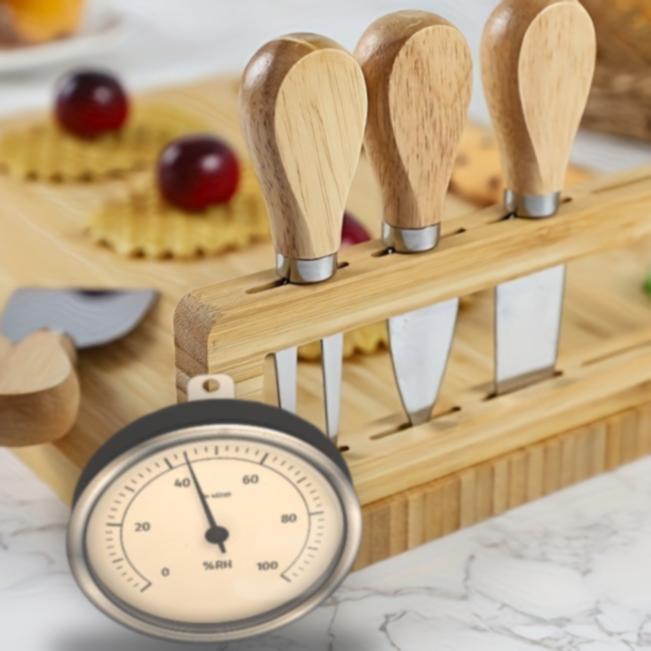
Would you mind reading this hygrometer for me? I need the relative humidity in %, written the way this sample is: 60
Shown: 44
